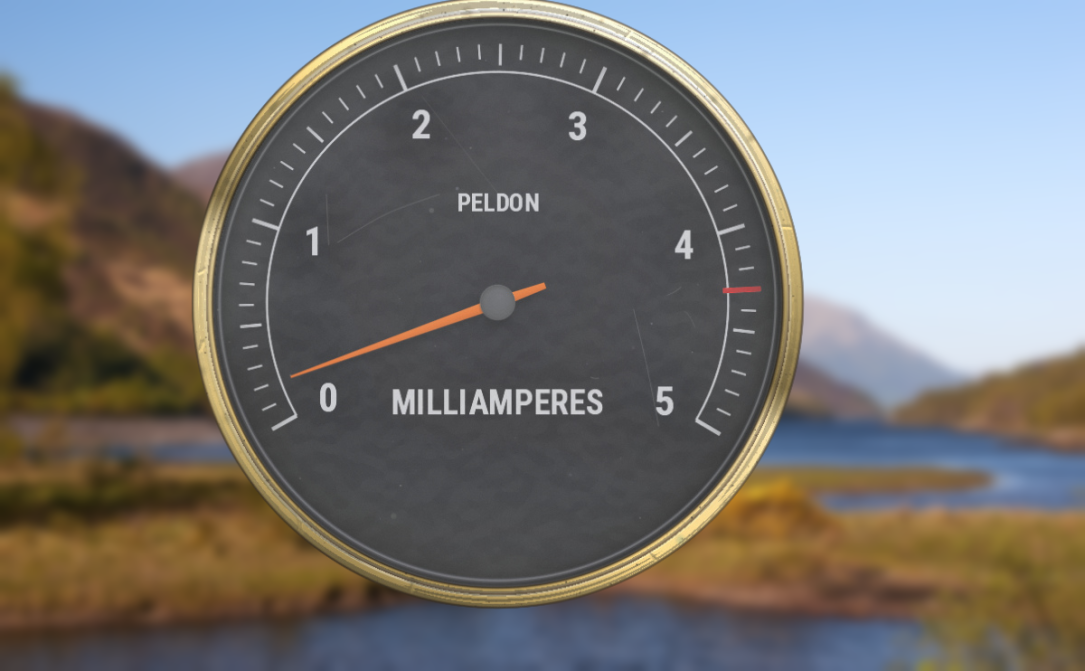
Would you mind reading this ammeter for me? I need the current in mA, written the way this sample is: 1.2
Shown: 0.2
